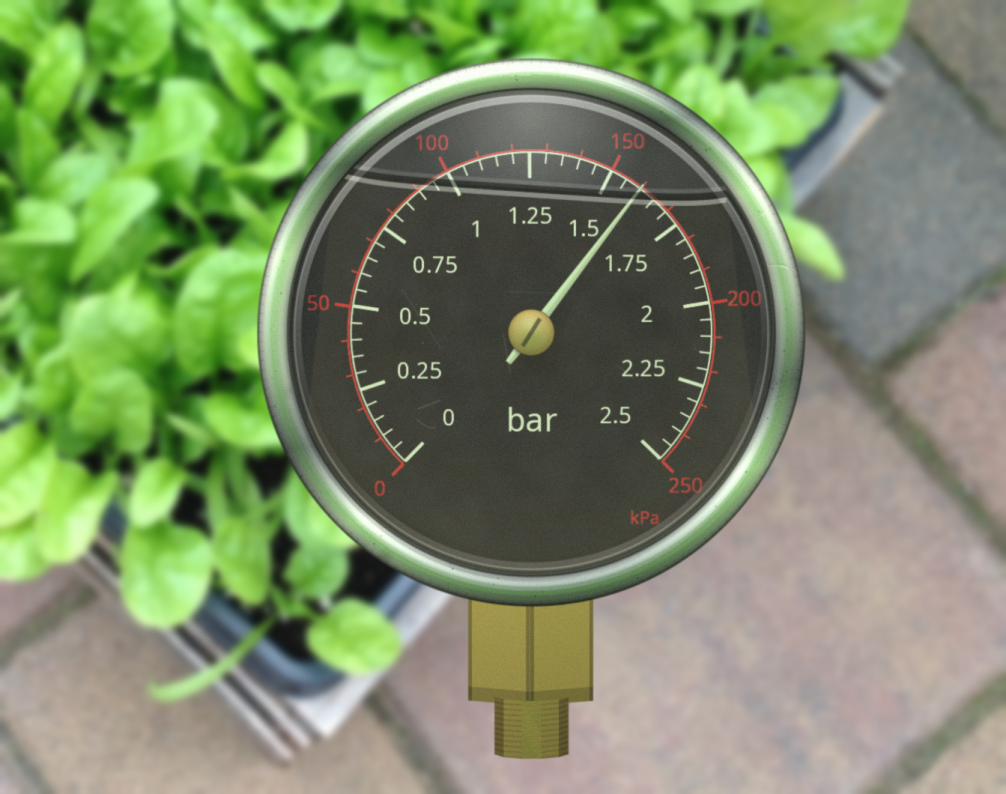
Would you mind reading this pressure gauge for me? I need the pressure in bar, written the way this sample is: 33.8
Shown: 1.6
